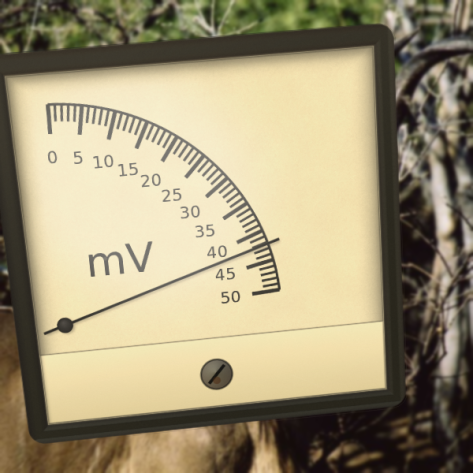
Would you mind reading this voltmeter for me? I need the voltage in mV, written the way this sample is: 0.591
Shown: 42
